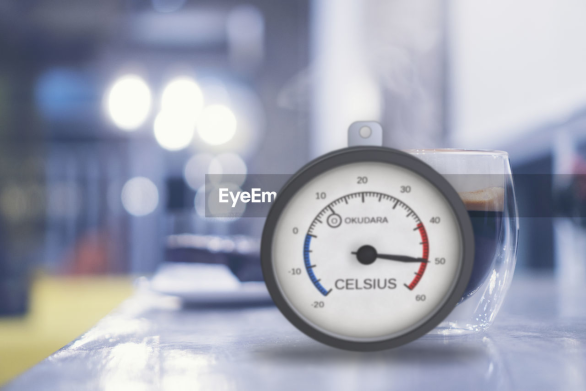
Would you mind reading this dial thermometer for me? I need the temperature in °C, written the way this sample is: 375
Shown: 50
